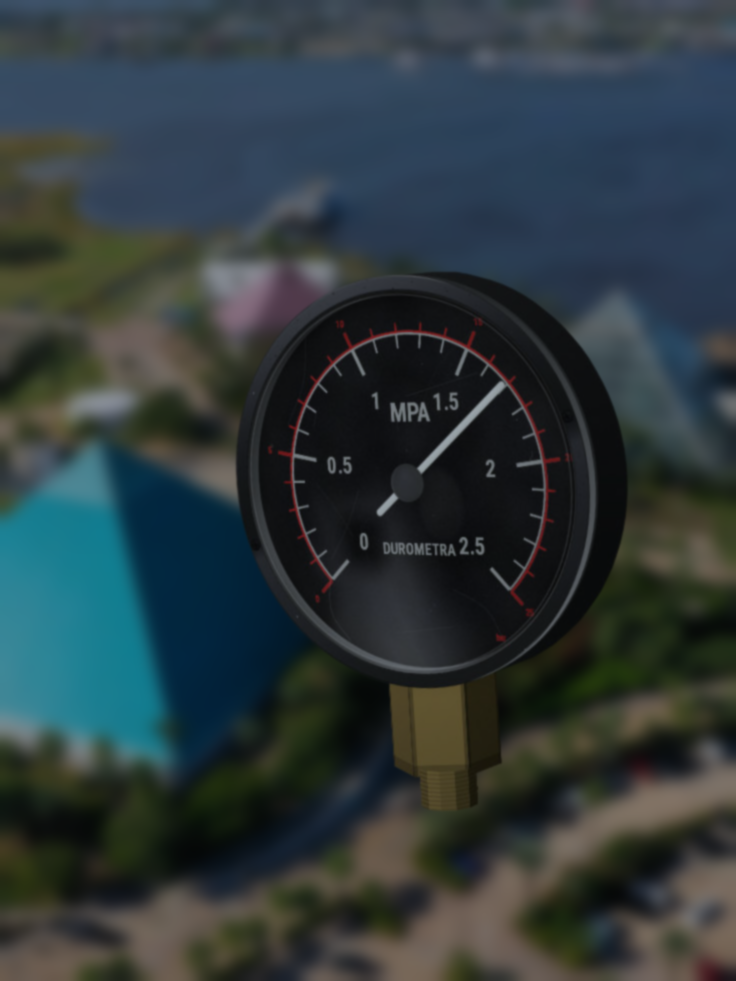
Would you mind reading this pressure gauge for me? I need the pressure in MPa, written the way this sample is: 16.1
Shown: 1.7
